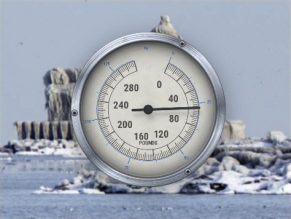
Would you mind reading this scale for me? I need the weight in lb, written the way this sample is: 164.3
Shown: 60
